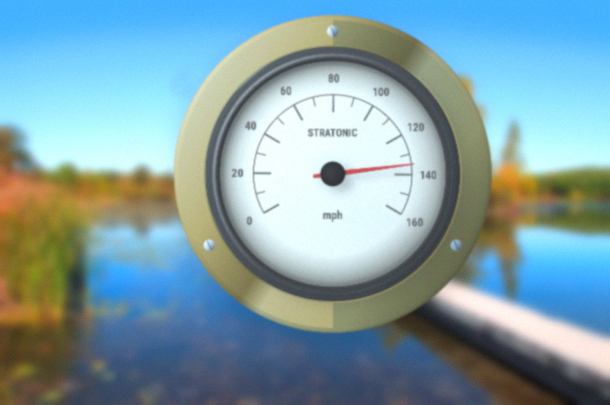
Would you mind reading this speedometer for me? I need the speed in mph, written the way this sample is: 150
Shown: 135
